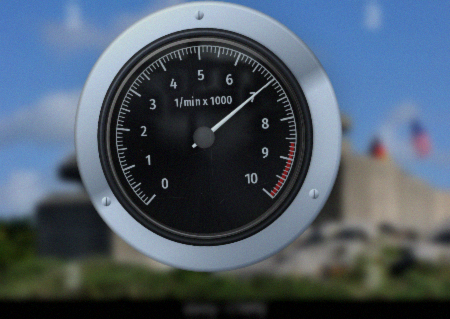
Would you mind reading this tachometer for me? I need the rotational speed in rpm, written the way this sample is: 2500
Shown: 7000
